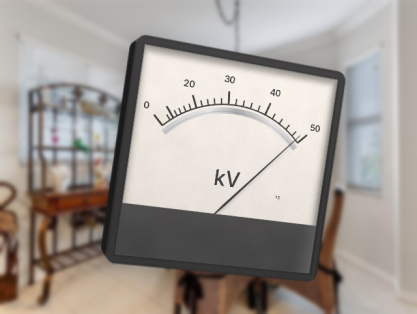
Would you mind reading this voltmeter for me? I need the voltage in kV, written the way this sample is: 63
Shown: 49
